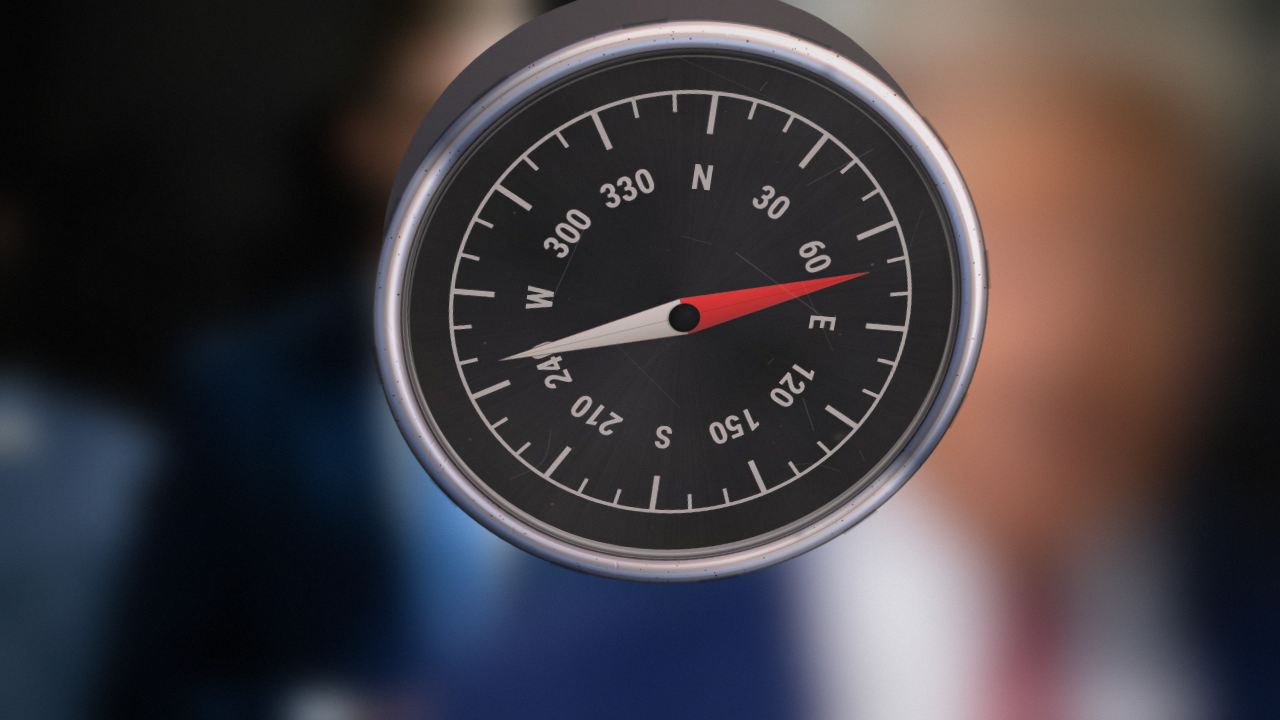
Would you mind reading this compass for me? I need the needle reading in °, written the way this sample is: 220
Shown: 70
